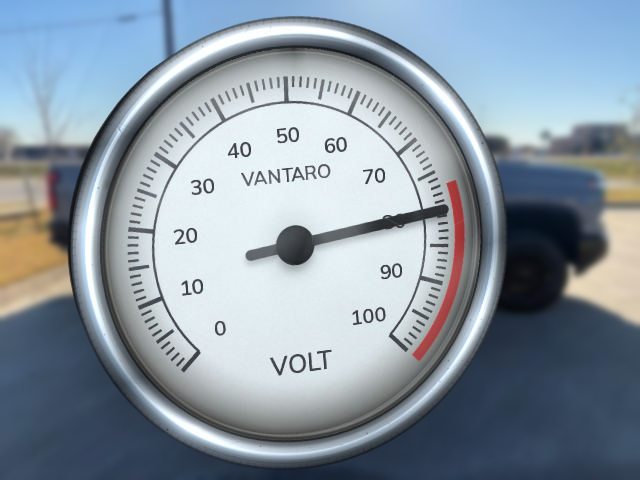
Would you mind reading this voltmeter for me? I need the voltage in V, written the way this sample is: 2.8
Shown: 80
